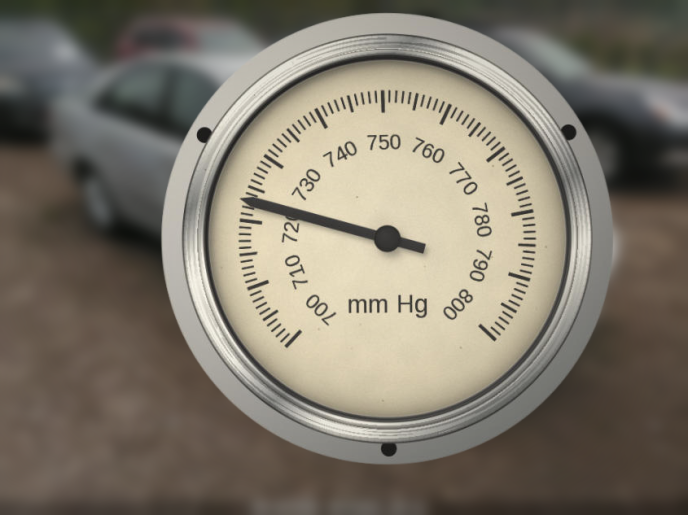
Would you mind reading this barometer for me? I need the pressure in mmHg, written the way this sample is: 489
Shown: 723
